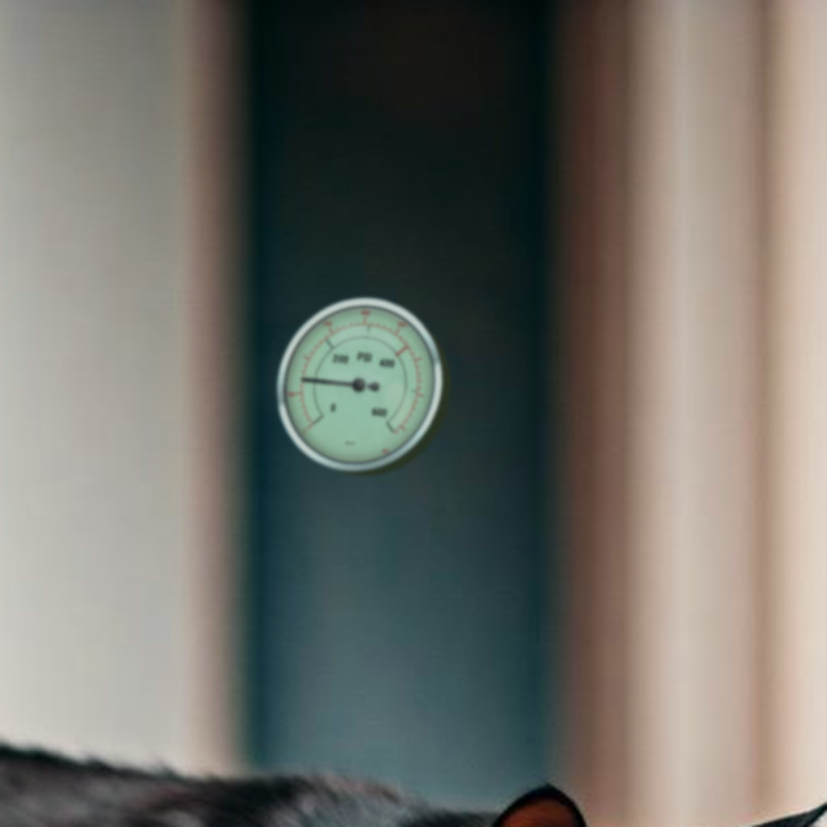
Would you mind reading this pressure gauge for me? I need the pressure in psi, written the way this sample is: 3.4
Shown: 100
